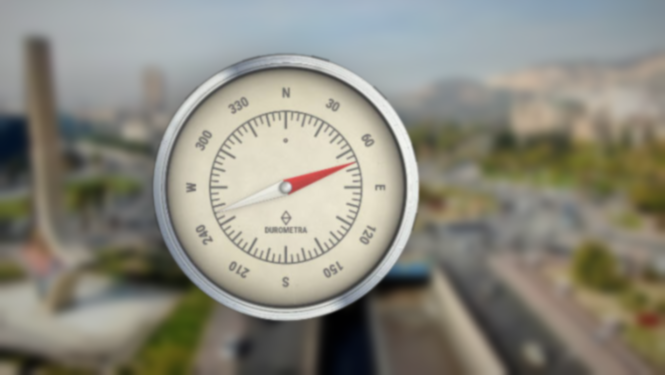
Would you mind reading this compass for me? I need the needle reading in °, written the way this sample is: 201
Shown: 70
